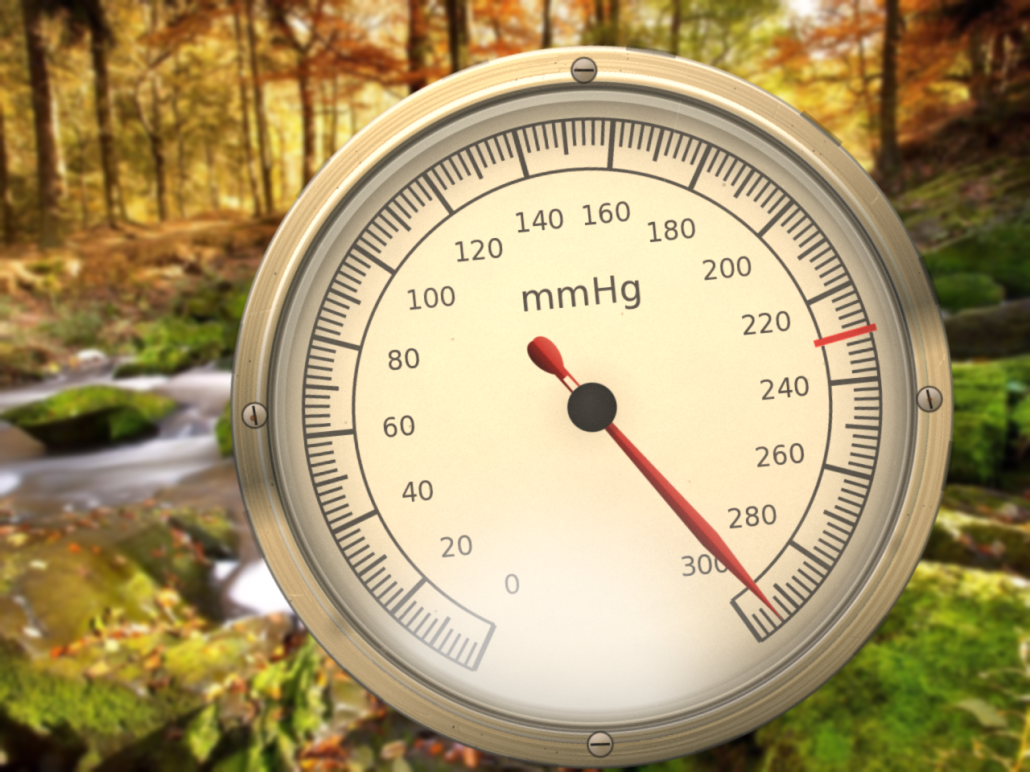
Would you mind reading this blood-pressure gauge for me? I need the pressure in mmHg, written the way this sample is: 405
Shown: 294
